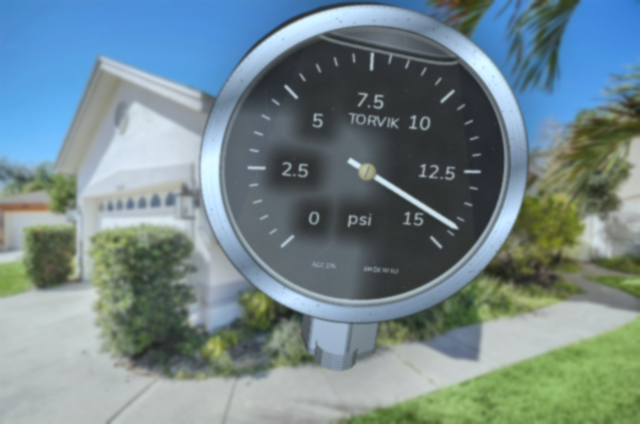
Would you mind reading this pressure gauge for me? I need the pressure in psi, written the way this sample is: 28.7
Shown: 14.25
